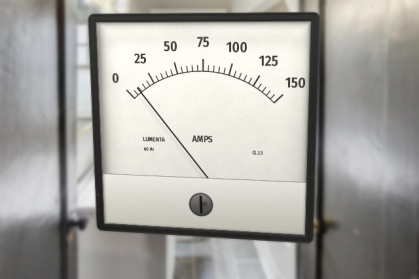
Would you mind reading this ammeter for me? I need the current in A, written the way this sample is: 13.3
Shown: 10
